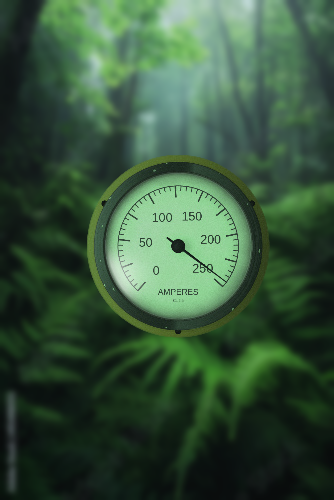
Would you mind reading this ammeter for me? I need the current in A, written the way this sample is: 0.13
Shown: 245
